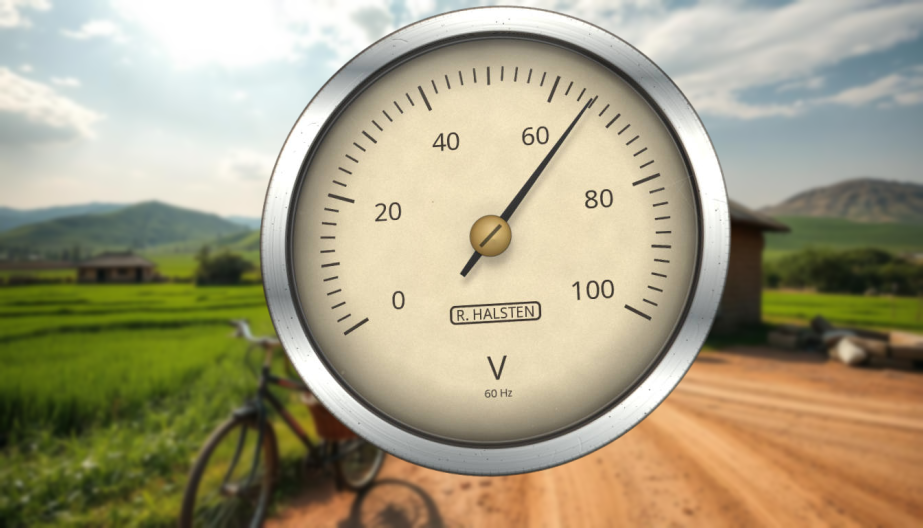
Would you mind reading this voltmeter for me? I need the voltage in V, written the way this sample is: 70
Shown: 66
